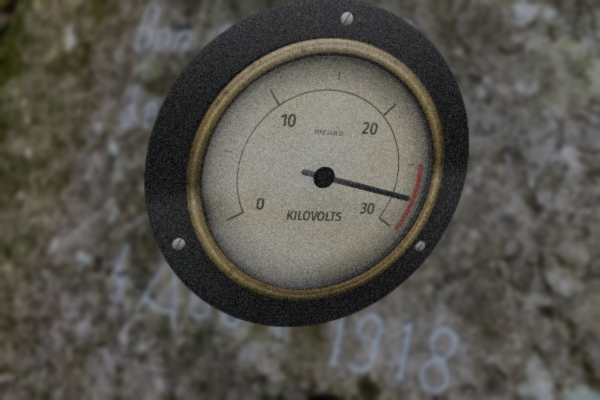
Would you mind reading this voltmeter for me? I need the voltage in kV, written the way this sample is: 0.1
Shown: 27.5
